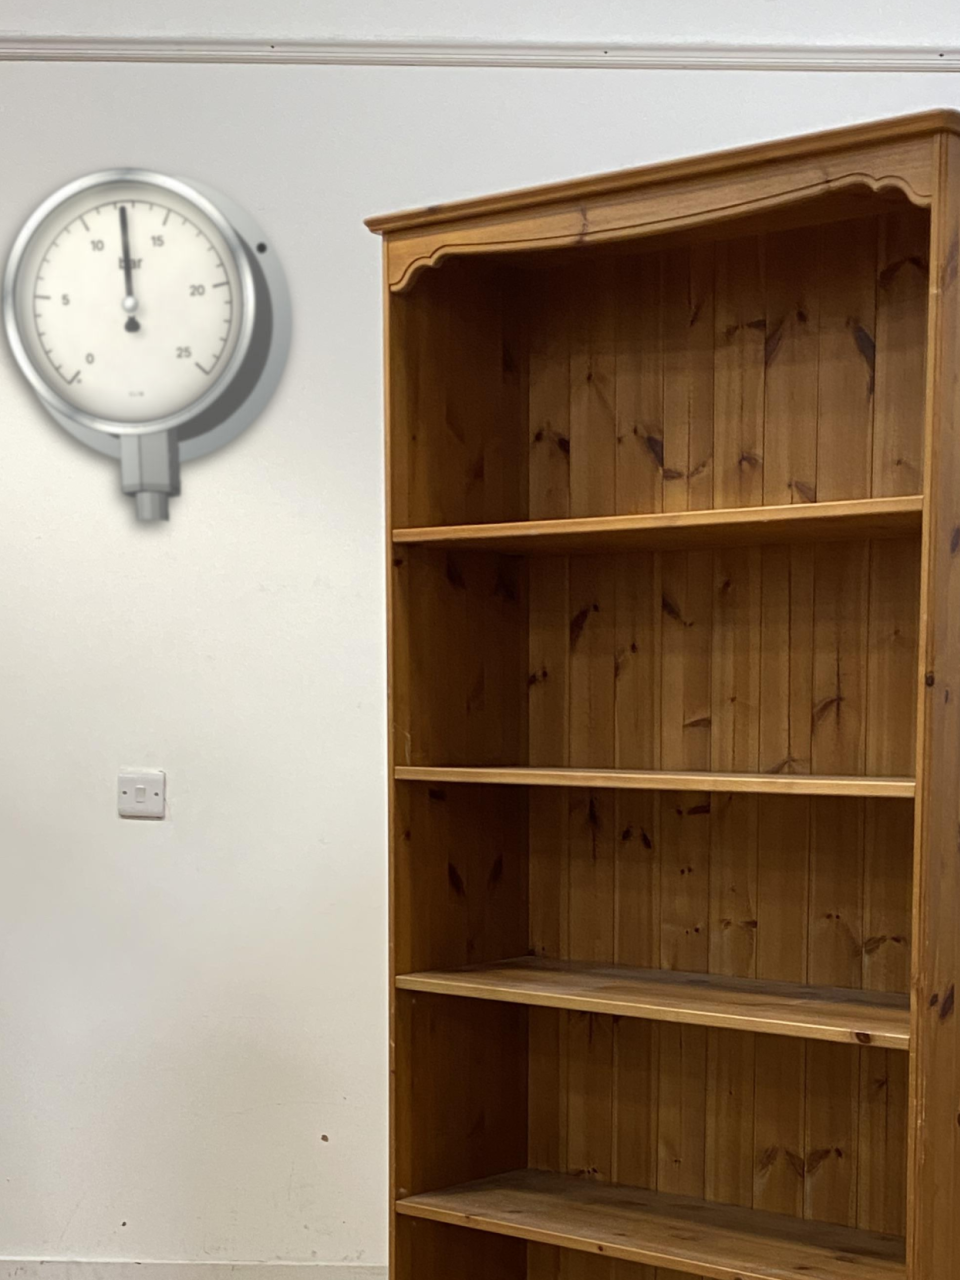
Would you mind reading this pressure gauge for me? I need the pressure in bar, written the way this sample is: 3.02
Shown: 12.5
